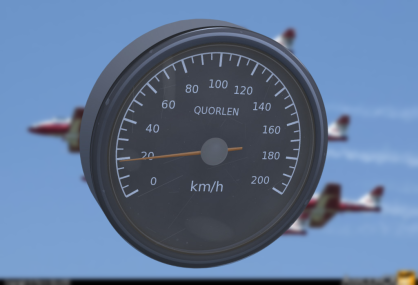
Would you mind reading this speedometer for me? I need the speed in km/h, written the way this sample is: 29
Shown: 20
